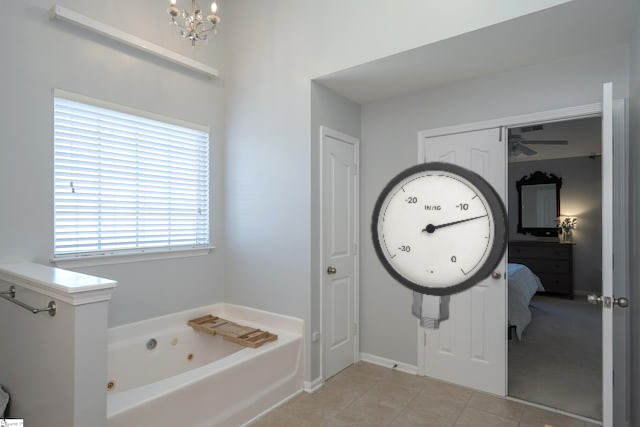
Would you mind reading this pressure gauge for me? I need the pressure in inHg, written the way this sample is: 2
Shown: -7.5
